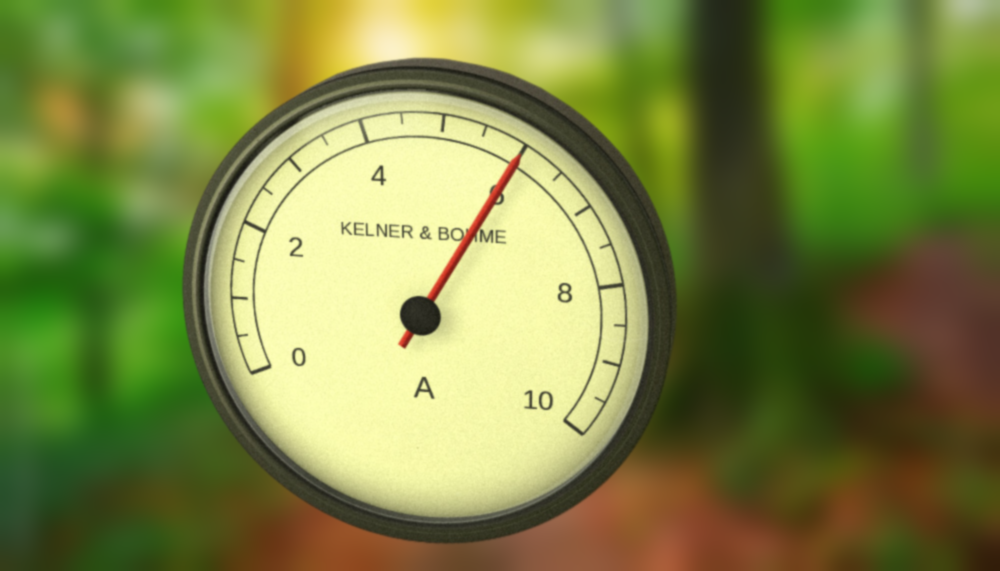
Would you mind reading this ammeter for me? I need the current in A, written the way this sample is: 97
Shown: 6
